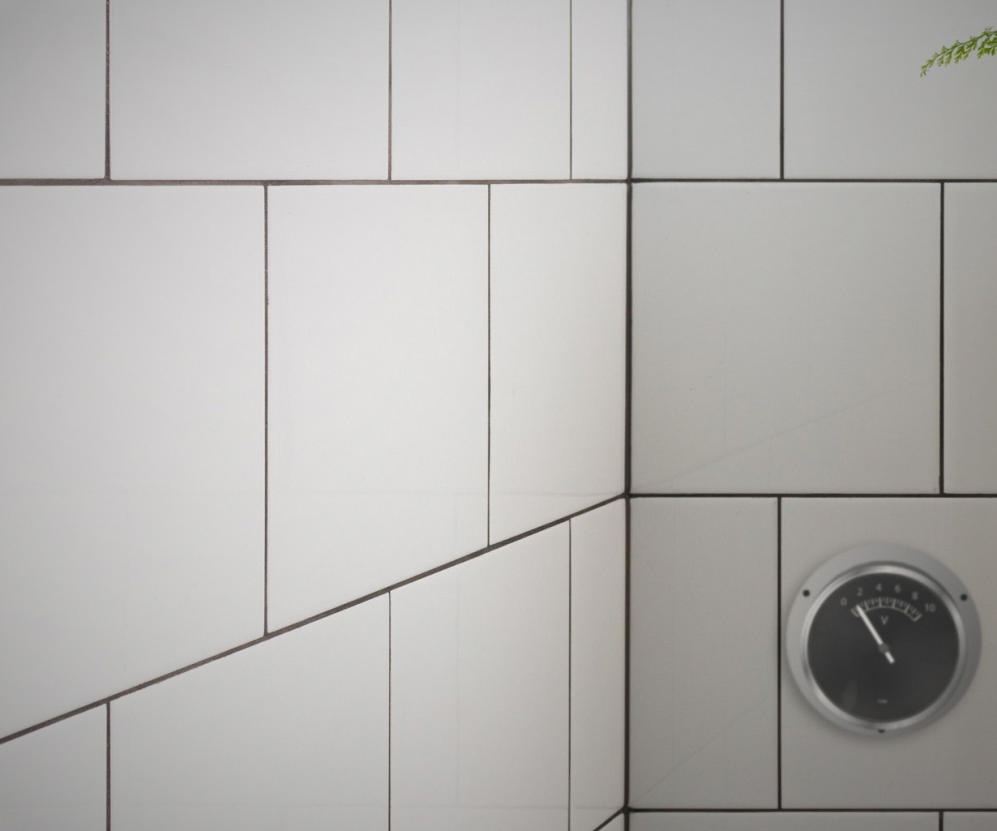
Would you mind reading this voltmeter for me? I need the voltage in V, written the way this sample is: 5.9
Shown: 1
